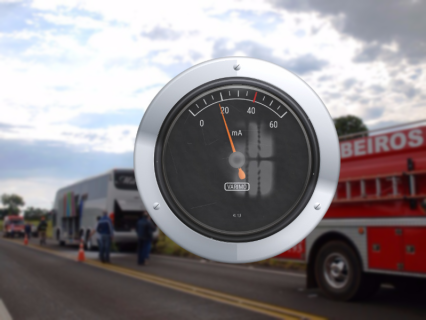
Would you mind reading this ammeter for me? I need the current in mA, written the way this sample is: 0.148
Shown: 17.5
